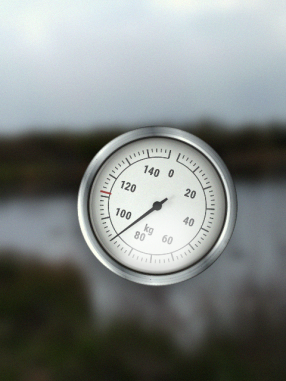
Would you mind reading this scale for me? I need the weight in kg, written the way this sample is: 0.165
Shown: 90
